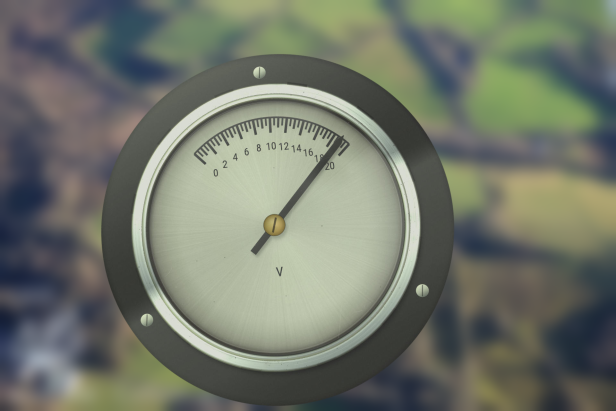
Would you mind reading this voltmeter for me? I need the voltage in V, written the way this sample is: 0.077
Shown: 19
